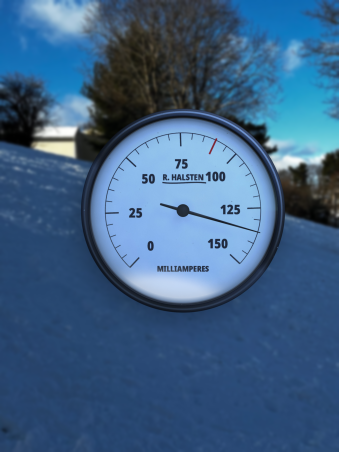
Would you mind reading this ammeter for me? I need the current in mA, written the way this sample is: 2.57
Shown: 135
